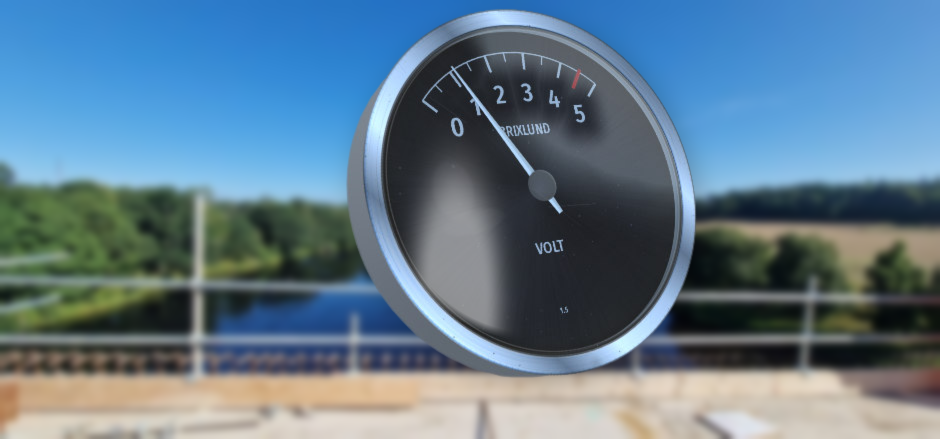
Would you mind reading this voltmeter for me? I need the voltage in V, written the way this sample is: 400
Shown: 1
